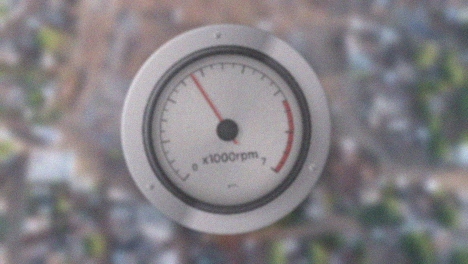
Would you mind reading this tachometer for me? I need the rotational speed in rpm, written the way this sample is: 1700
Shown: 2750
